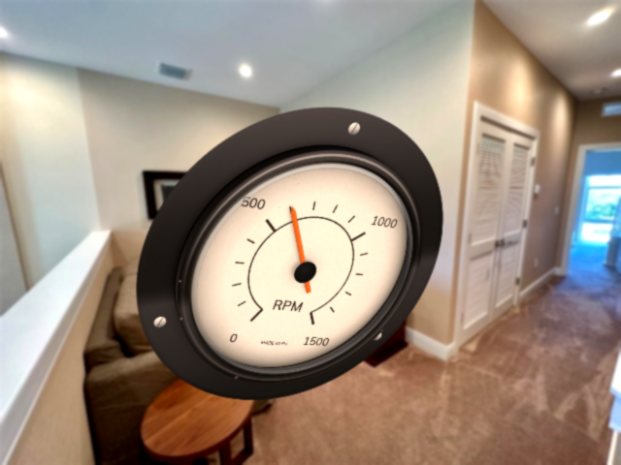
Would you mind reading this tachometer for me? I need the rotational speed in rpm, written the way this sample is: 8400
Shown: 600
